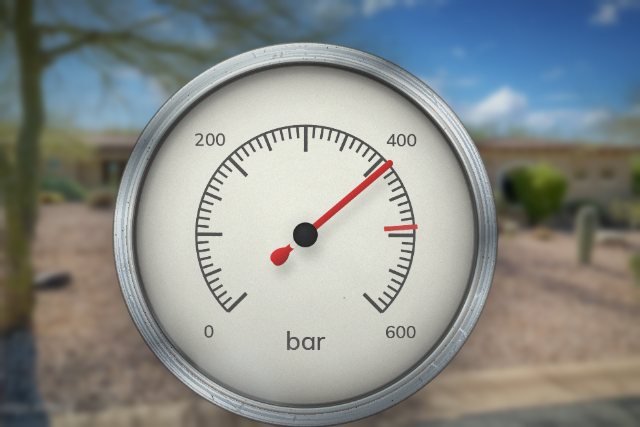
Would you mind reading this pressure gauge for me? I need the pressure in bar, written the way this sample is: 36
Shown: 410
